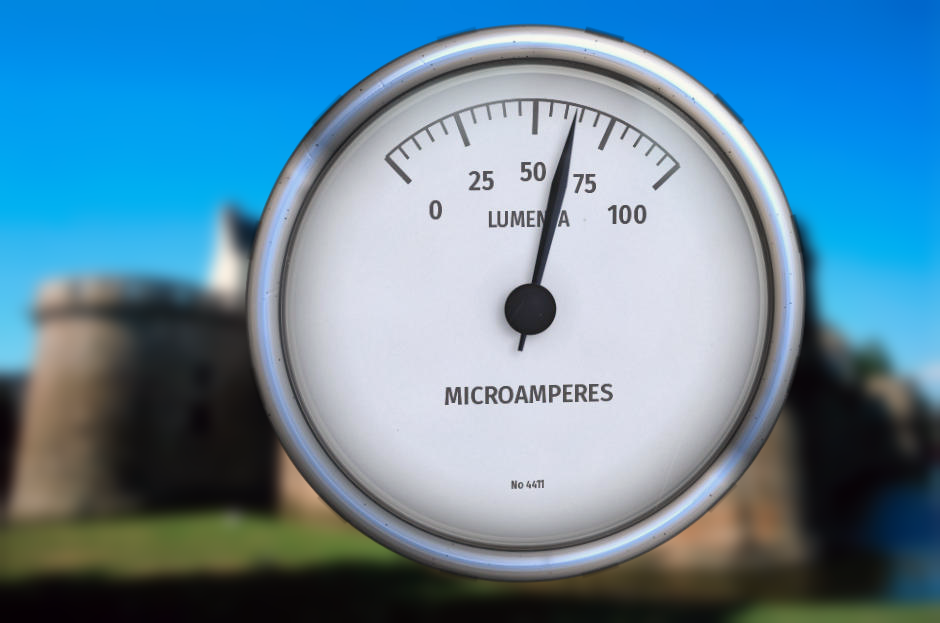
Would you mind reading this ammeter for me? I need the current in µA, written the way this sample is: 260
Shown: 62.5
